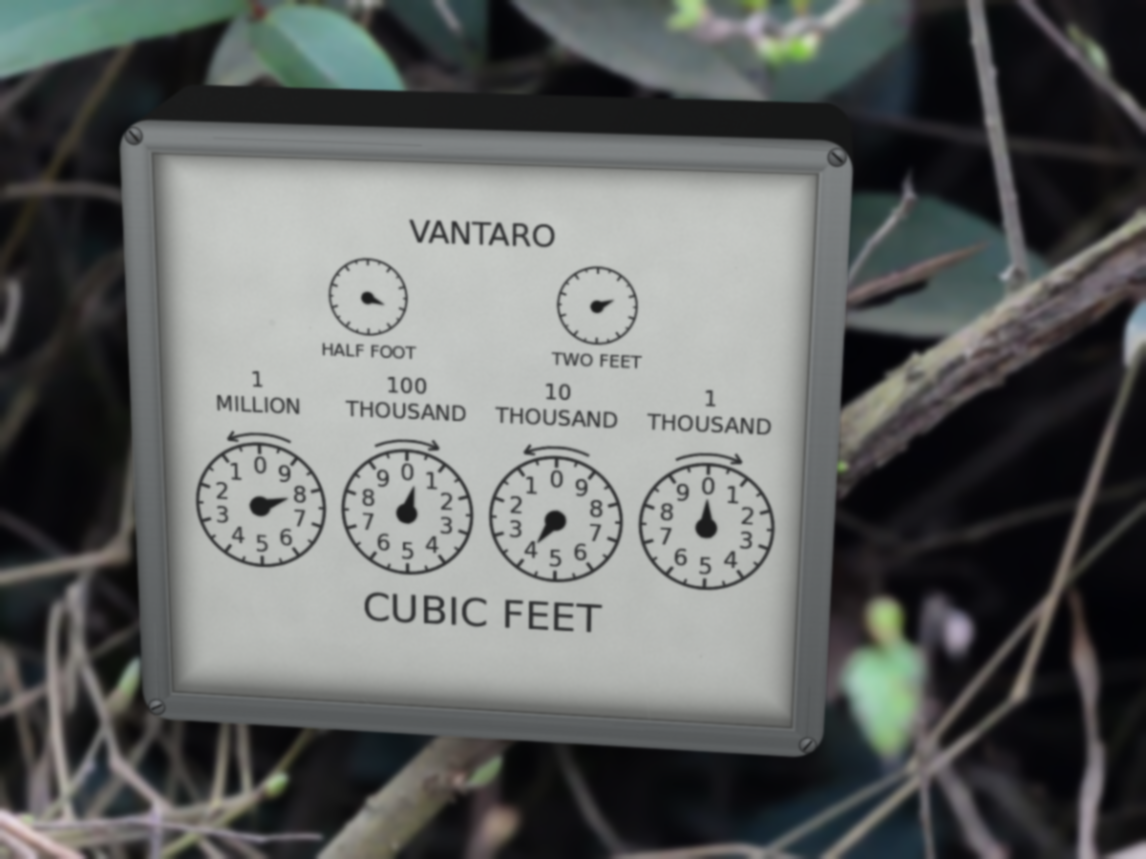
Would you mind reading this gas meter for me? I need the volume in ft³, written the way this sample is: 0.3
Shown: 804000
